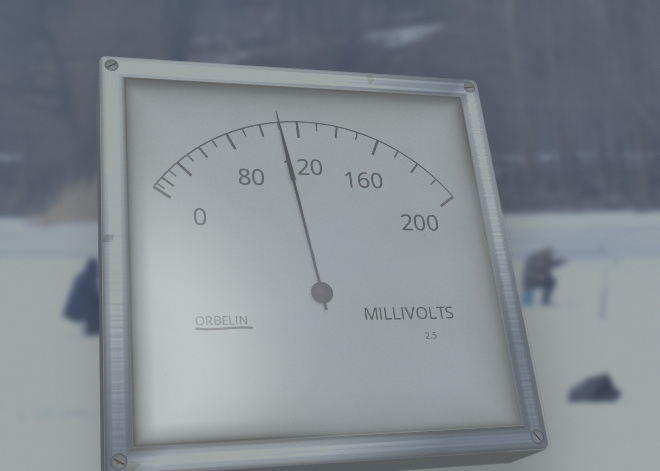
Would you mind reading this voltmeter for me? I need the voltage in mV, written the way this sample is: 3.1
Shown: 110
